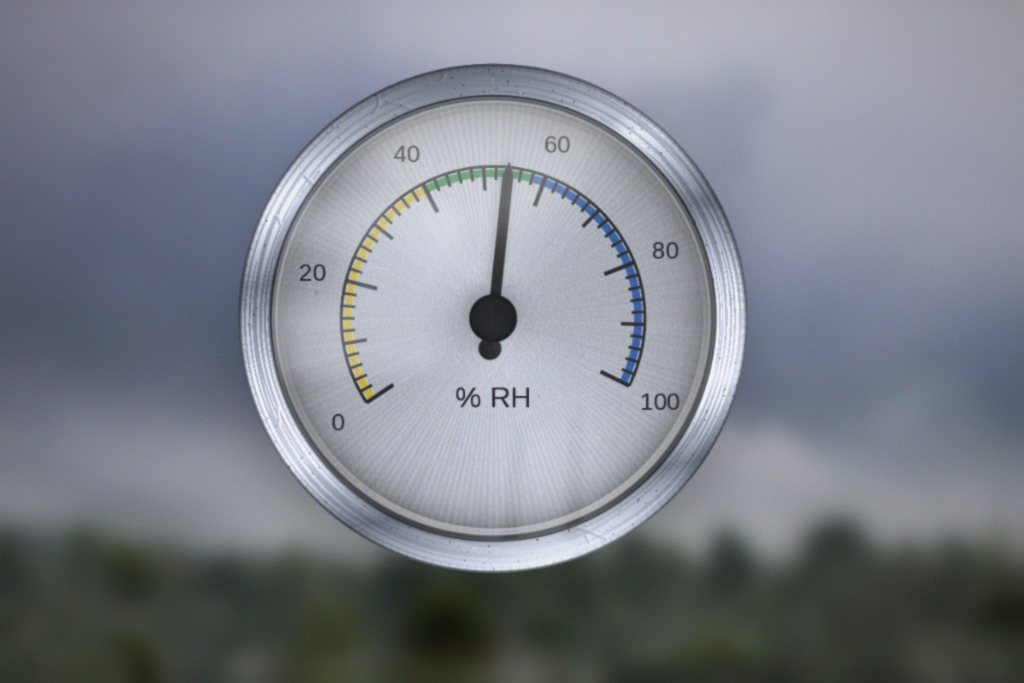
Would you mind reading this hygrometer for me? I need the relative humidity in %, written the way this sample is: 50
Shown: 54
